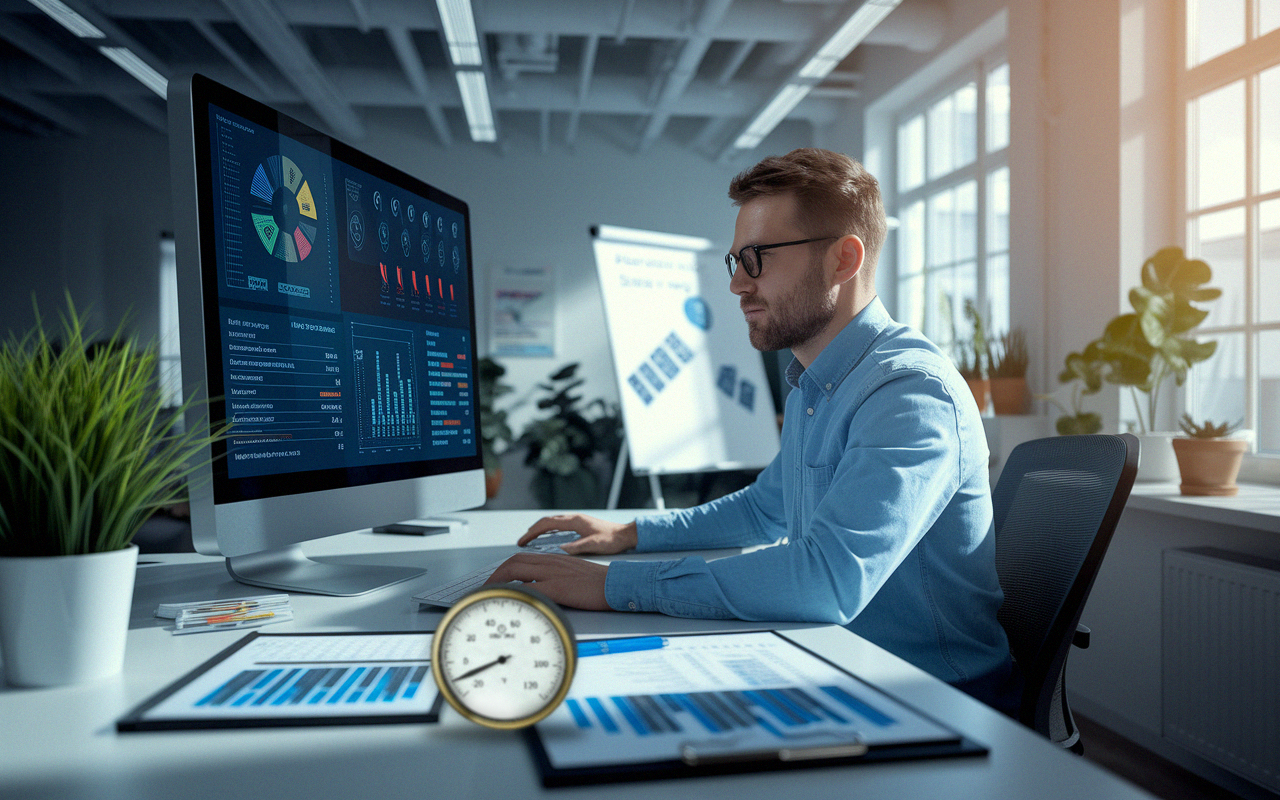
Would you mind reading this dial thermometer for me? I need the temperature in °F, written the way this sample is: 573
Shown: -10
